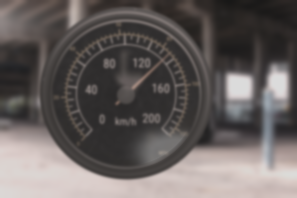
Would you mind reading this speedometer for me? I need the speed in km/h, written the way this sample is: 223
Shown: 135
